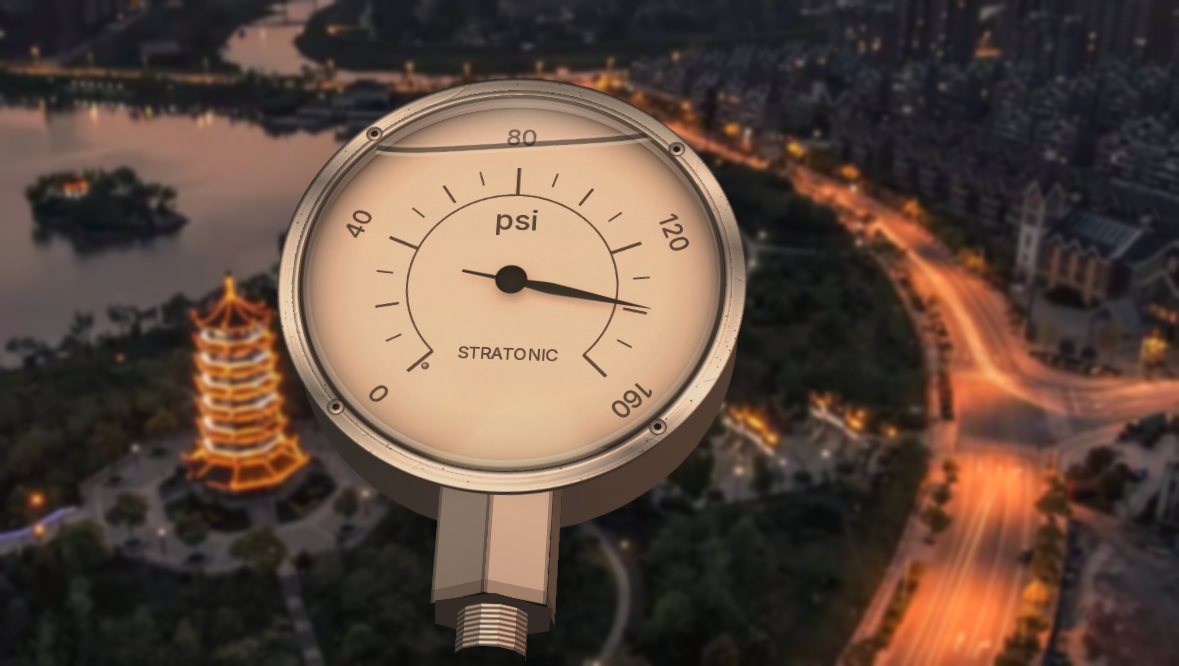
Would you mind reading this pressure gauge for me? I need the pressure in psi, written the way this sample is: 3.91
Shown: 140
